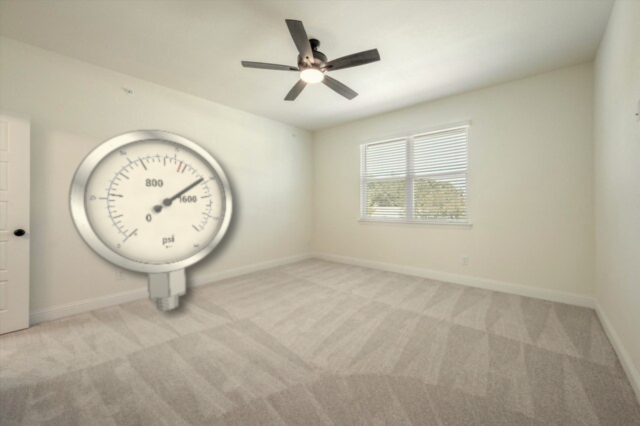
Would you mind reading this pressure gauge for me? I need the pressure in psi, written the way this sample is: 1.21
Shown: 1400
